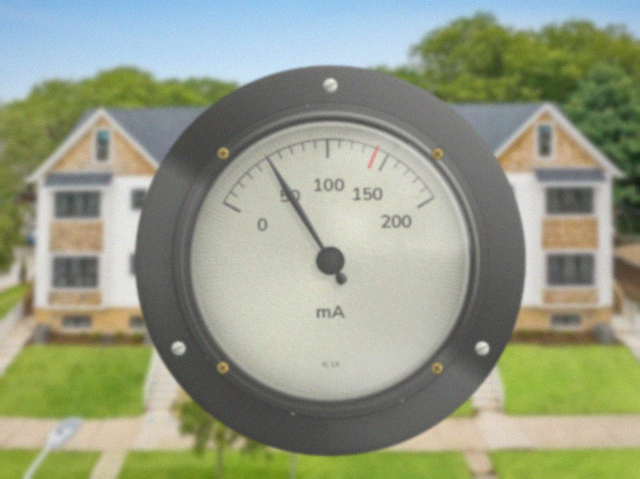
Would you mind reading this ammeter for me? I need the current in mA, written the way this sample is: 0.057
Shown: 50
